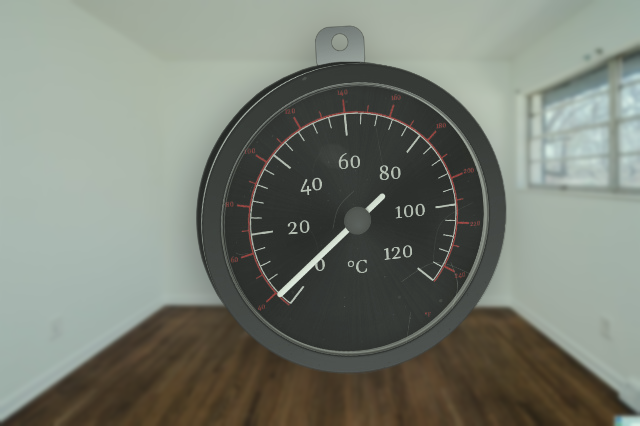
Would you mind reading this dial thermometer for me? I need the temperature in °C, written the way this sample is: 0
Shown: 4
